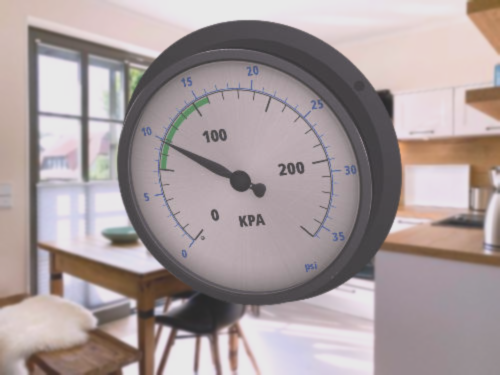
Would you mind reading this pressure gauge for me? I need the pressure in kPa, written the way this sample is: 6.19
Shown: 70
